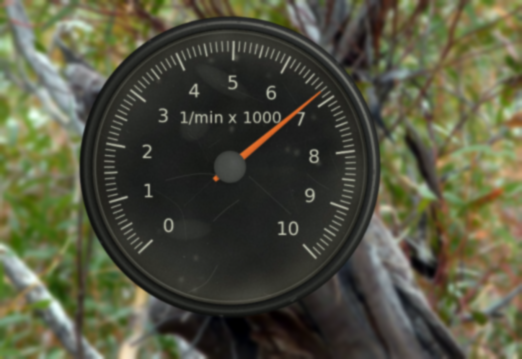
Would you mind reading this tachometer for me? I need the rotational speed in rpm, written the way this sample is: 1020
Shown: 6800
